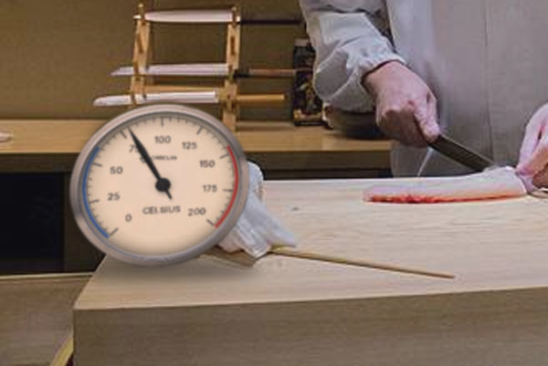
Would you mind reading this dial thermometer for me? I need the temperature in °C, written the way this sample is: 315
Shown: 80
